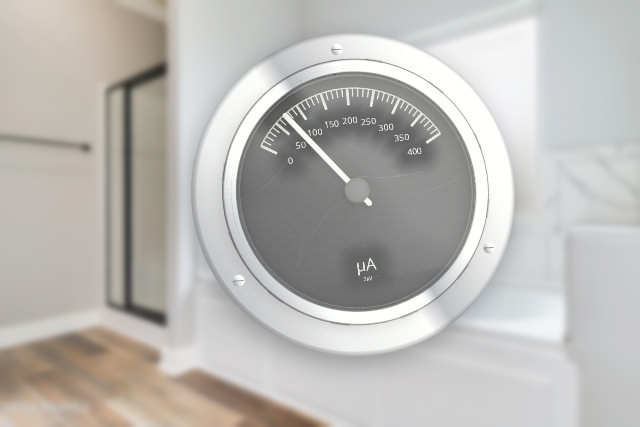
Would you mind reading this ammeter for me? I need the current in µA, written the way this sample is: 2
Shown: 70
